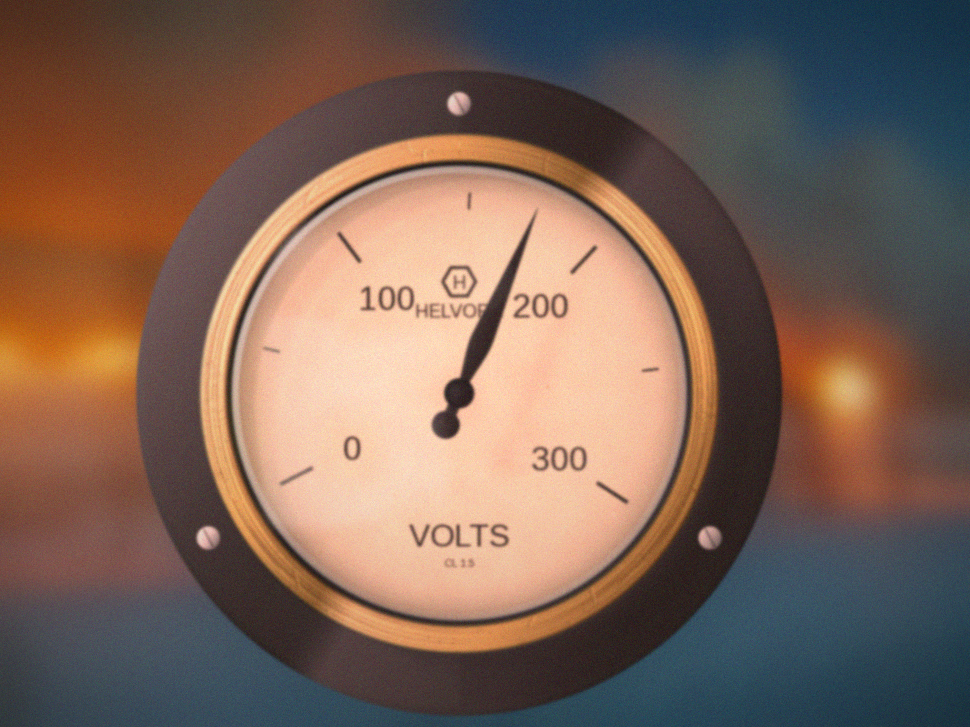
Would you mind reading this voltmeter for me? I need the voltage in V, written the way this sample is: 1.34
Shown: 175
